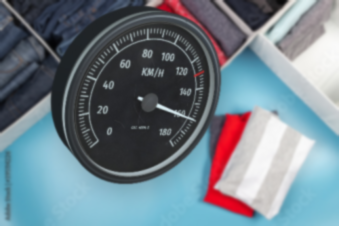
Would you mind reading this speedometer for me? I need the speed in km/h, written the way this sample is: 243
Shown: 160
